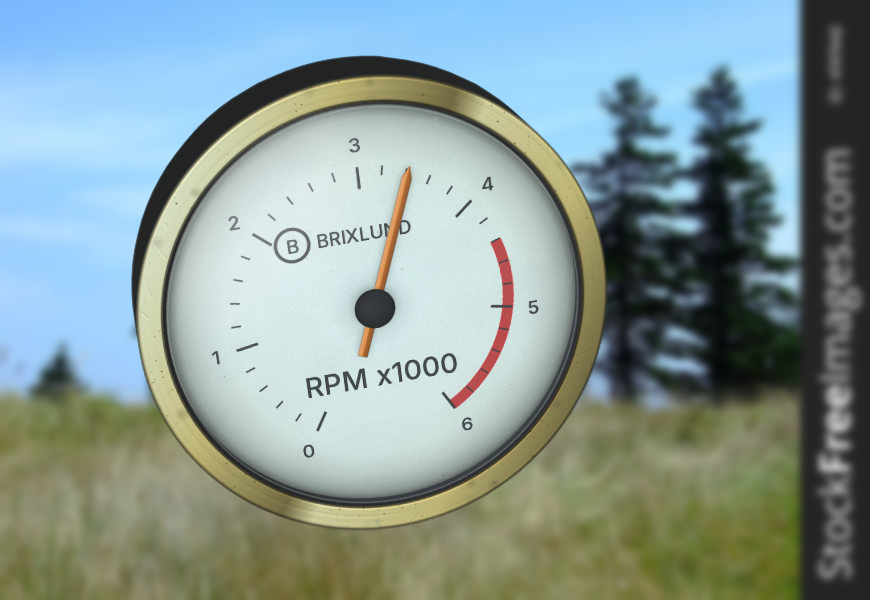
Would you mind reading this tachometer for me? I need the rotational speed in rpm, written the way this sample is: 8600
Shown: 3400
